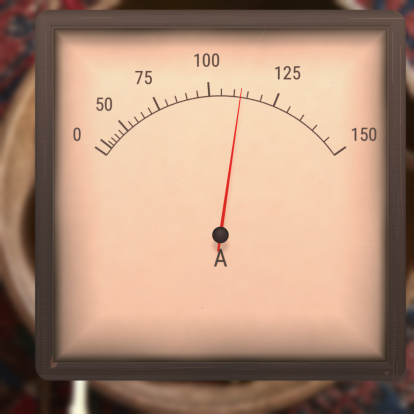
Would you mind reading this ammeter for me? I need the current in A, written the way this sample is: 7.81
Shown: 112.5
